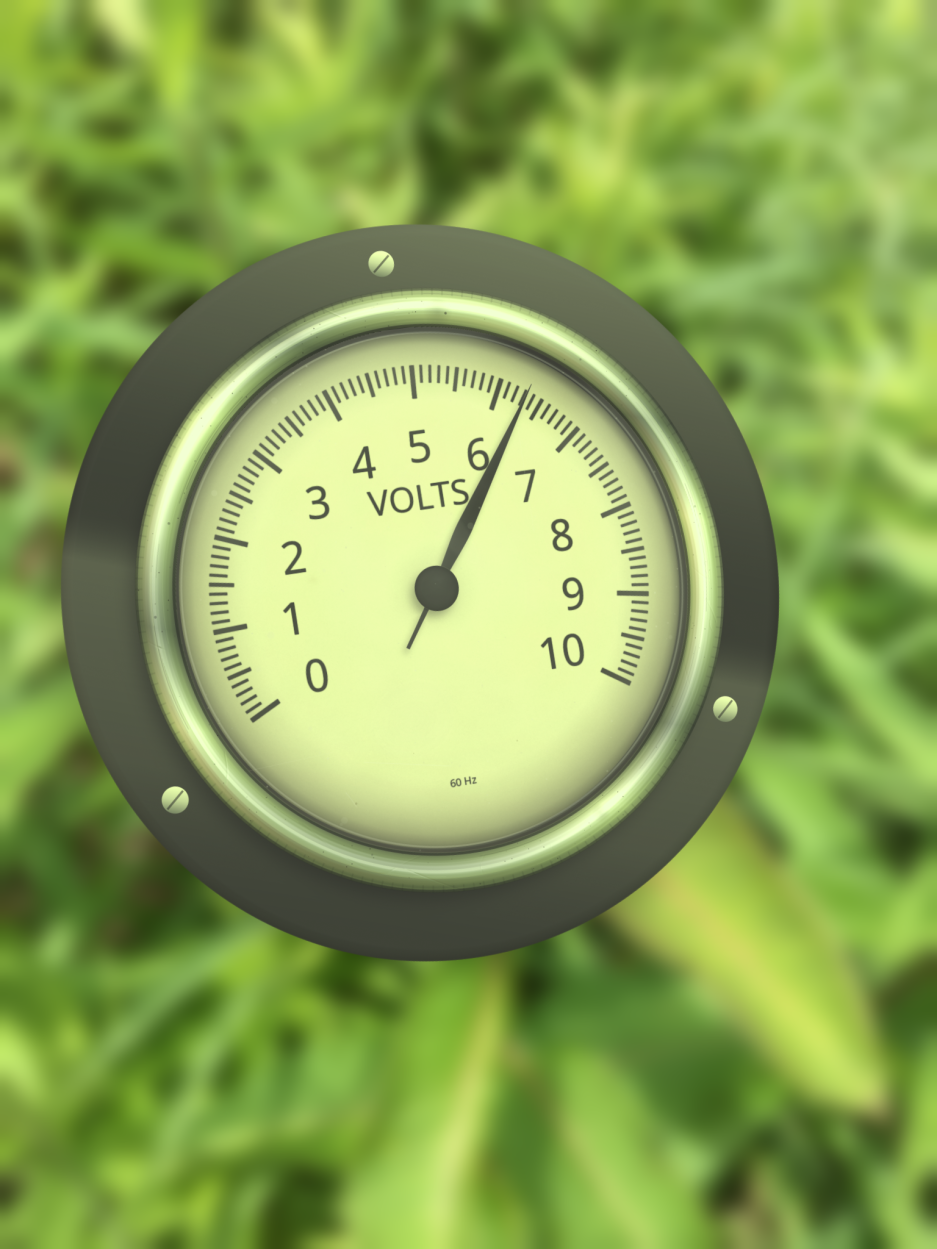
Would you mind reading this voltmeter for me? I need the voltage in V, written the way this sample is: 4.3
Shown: 6.3
